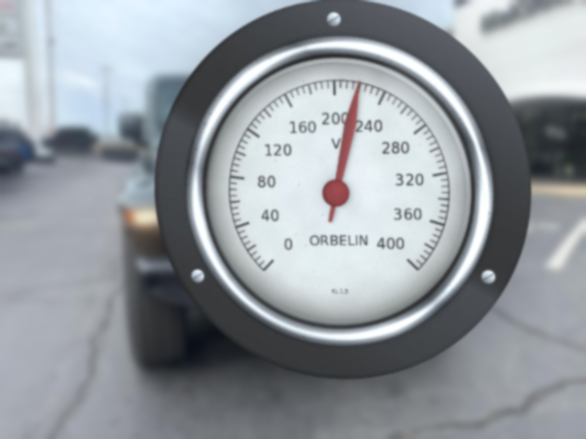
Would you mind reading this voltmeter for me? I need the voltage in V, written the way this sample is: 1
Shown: 220
